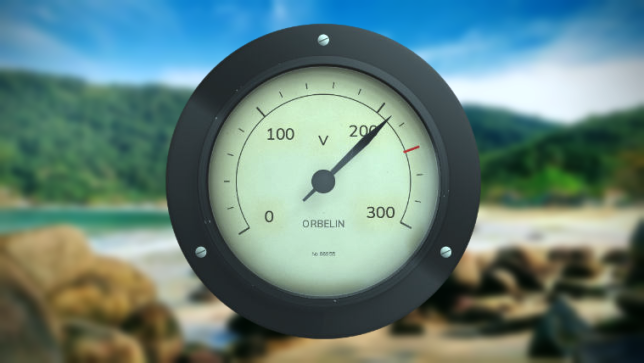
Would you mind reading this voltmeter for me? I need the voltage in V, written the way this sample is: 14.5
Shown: 210
